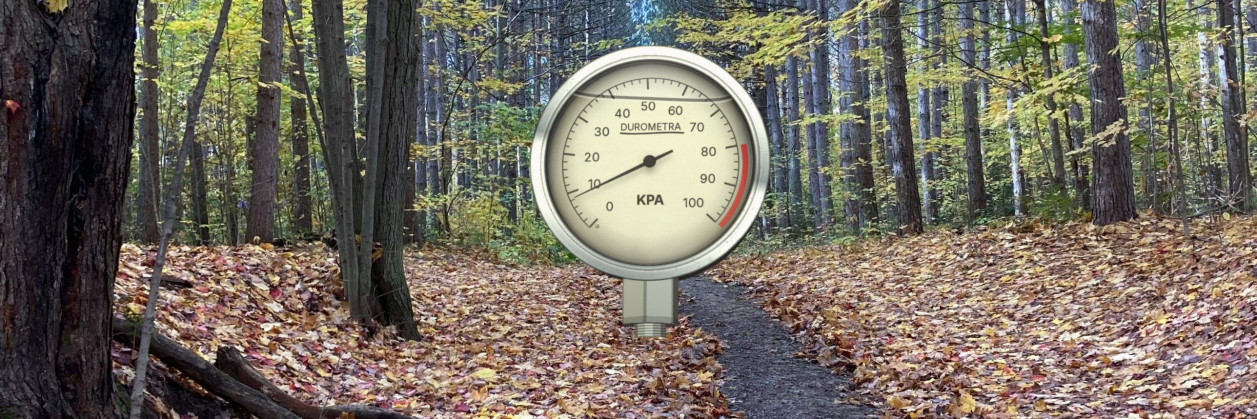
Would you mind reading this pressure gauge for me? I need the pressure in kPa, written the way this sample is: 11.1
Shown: 8
